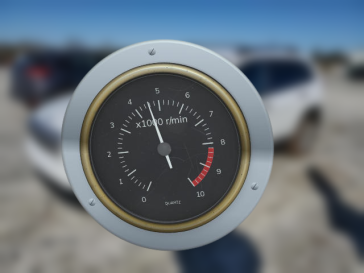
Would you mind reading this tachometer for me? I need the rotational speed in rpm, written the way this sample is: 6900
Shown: 4600
